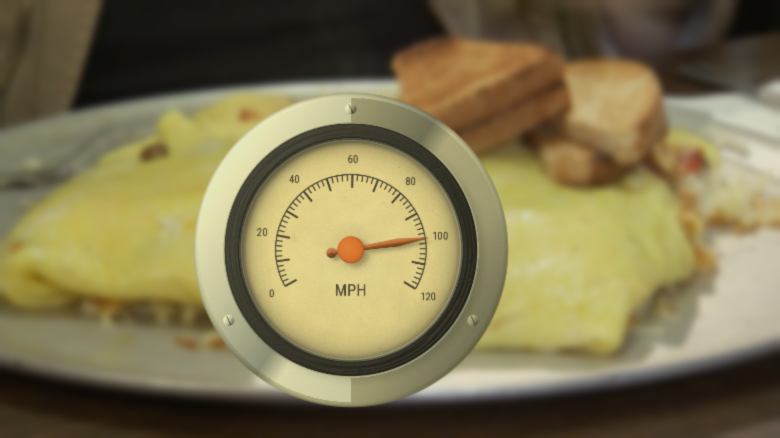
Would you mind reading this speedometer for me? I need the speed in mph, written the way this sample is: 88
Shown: 100
